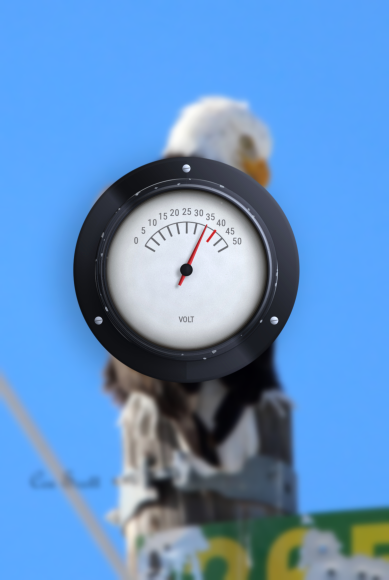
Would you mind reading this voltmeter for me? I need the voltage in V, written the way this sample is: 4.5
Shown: 35
